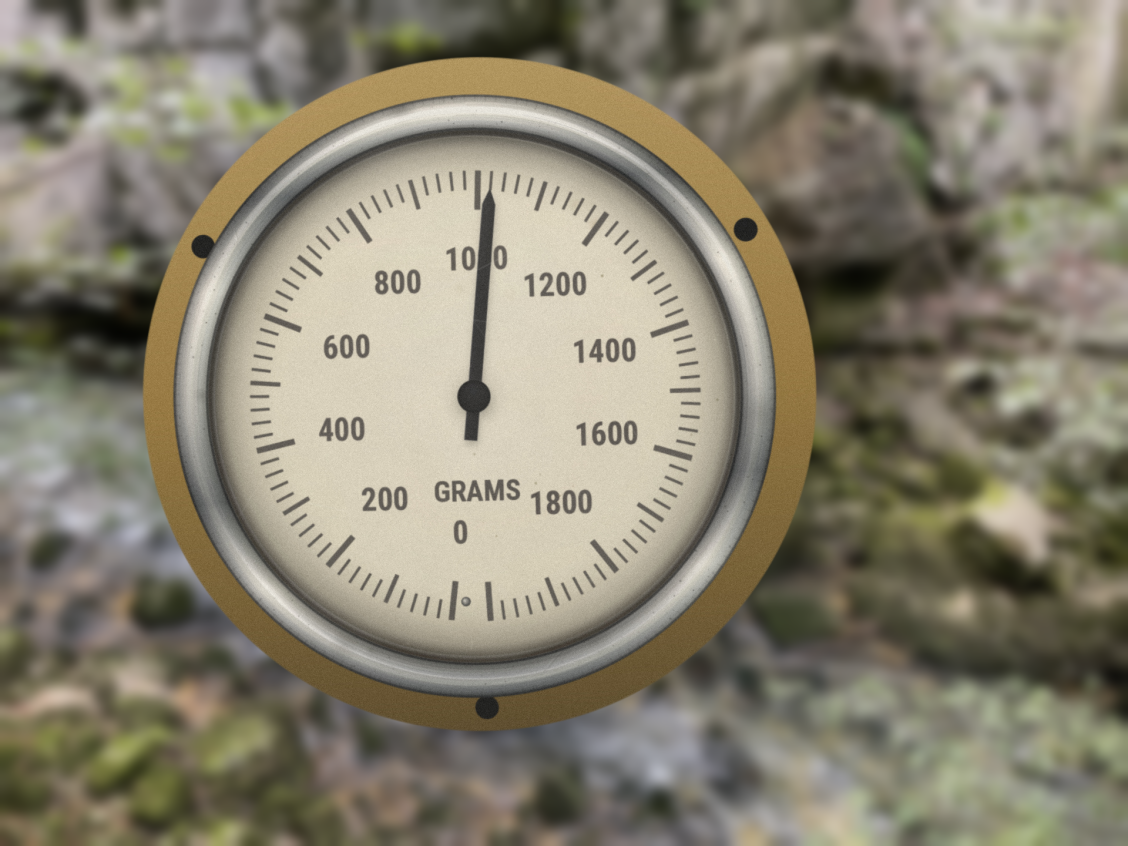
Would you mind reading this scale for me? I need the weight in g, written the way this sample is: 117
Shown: 1020
